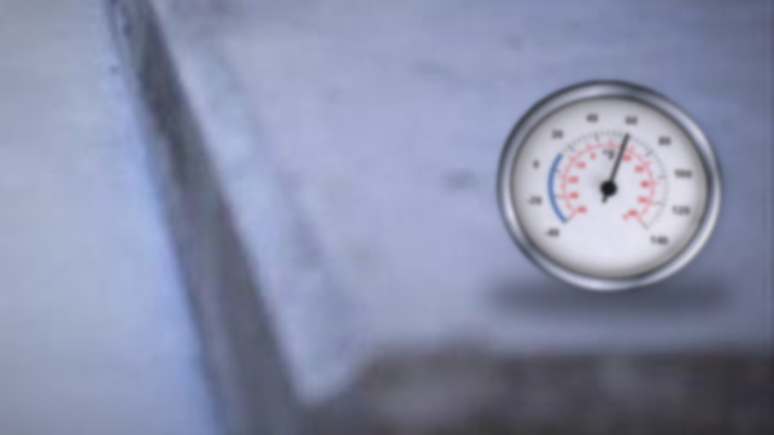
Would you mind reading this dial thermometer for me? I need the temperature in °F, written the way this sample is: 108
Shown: 60
